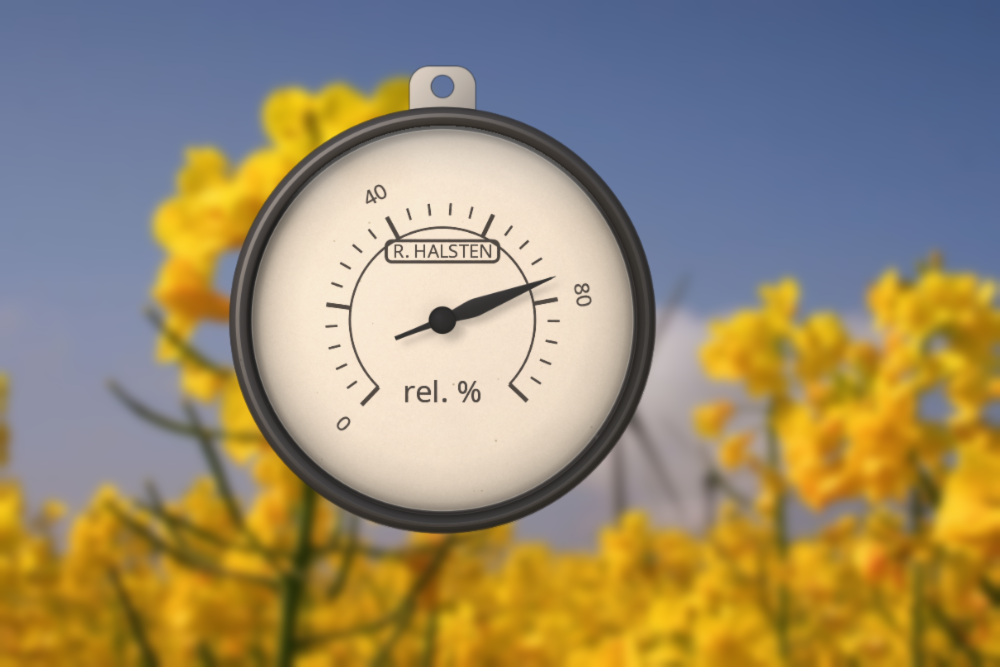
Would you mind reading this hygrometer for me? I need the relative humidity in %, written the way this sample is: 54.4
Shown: 76
